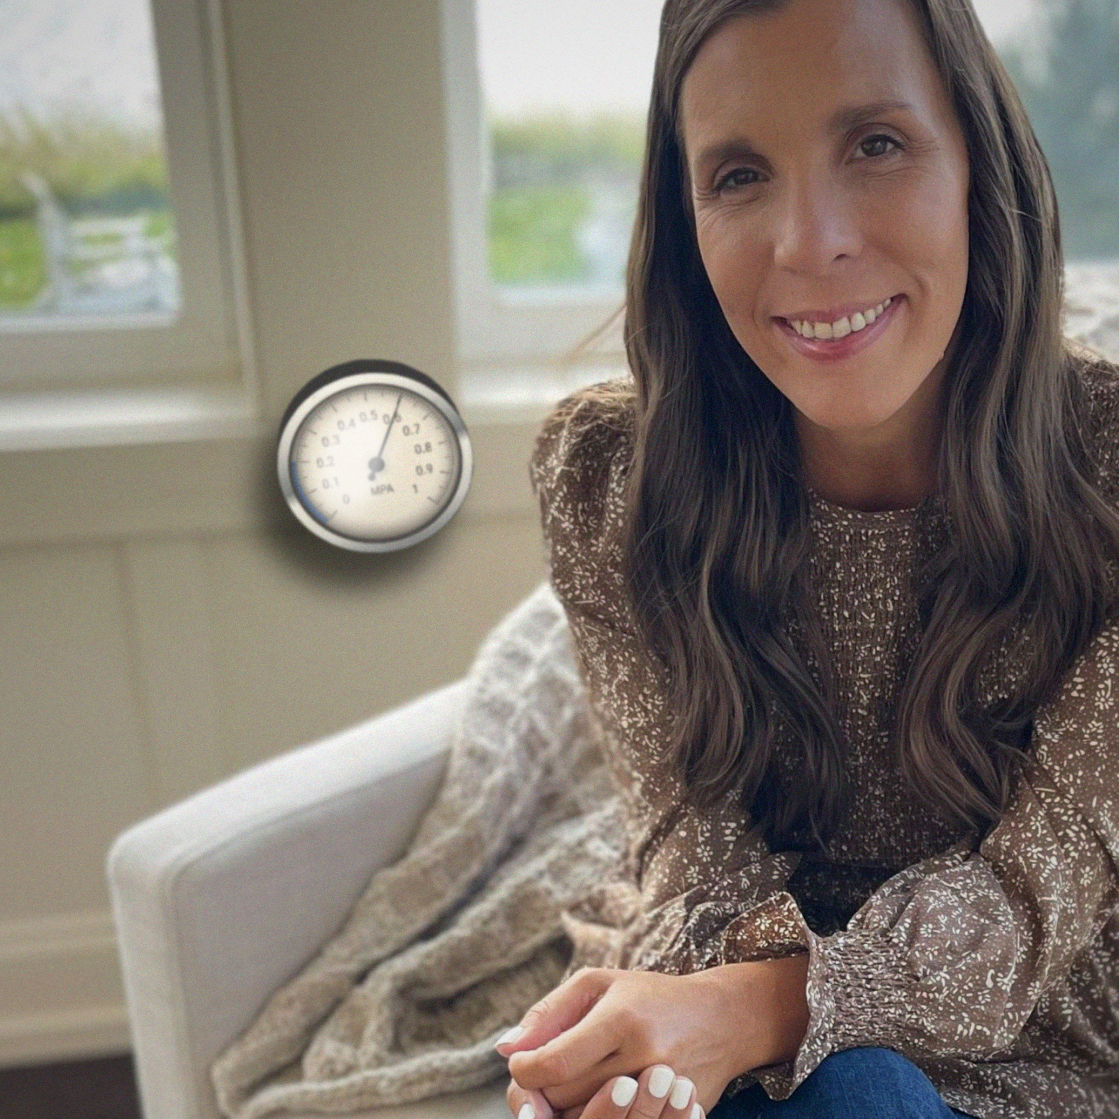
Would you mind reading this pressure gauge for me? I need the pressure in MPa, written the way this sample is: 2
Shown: 0.6
